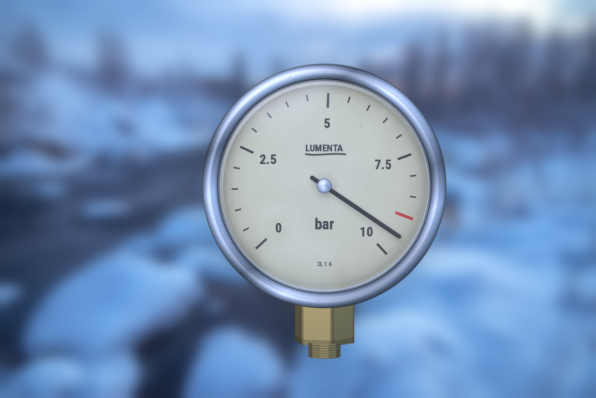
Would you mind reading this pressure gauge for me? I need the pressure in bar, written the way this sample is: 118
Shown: 9.5
